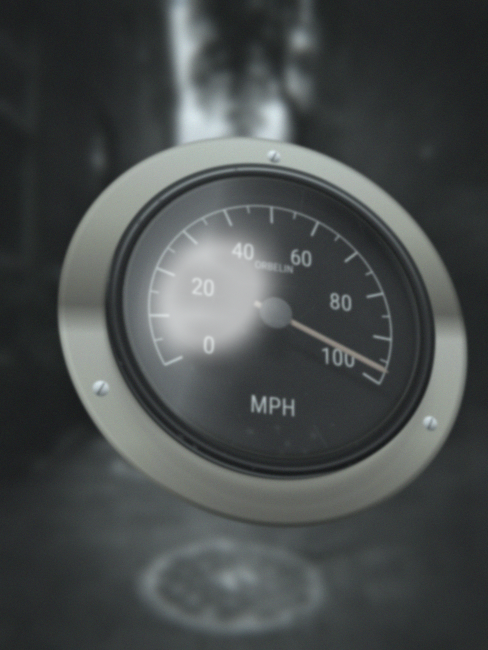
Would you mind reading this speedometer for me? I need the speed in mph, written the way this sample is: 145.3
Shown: 97.5
